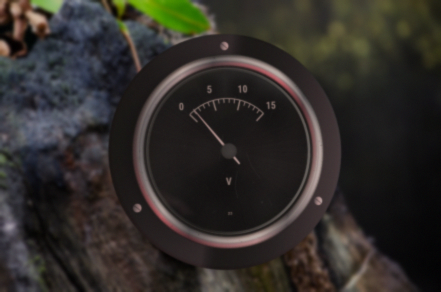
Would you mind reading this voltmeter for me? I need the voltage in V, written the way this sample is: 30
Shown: 1
